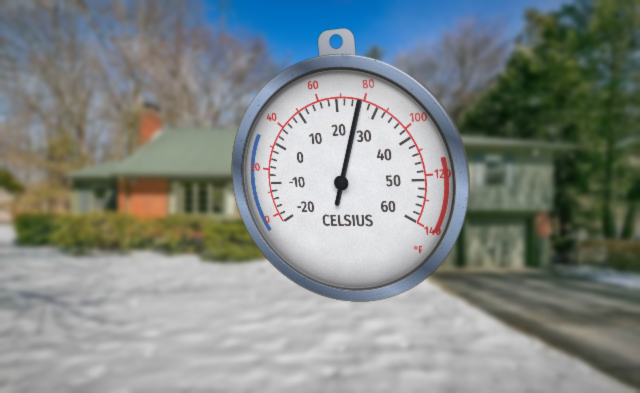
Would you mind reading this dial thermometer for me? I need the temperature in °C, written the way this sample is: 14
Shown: 26
